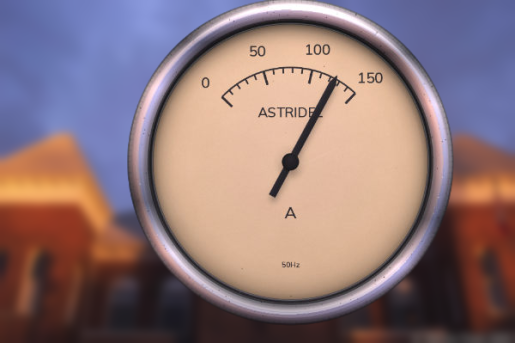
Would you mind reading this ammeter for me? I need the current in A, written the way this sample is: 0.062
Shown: 125
